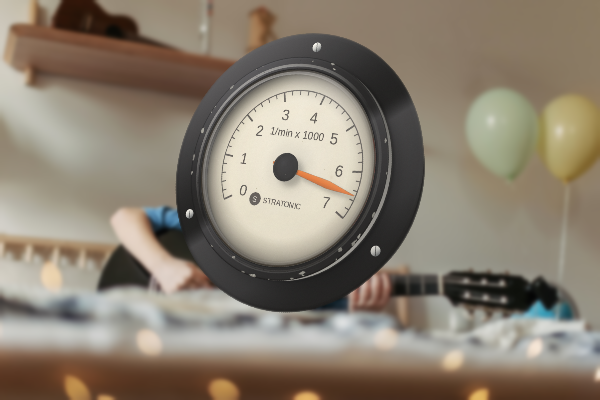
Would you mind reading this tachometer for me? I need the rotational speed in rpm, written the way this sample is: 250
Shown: 6500
